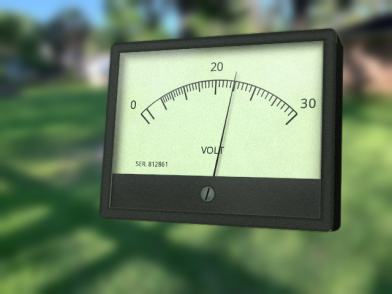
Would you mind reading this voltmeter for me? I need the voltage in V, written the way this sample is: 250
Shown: 22.5
